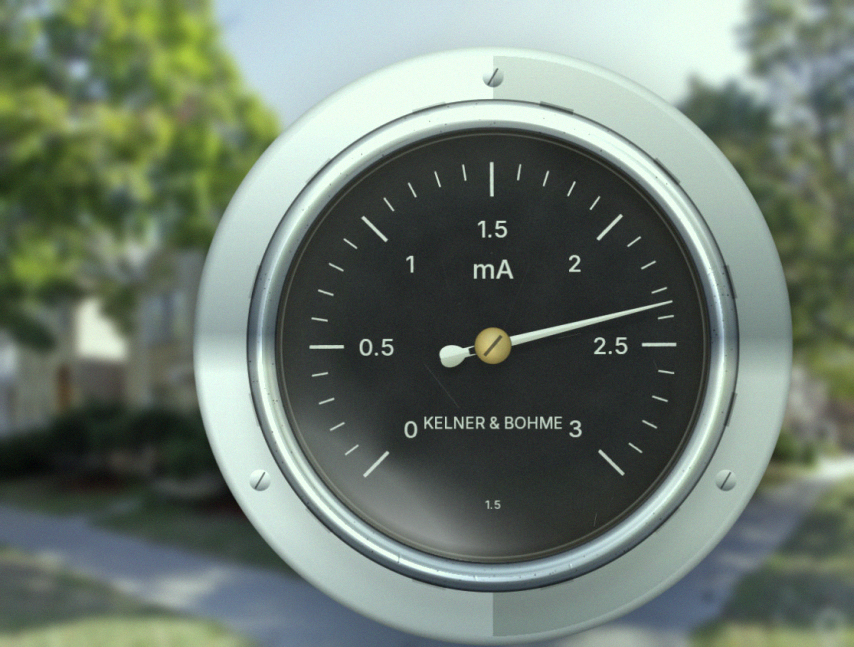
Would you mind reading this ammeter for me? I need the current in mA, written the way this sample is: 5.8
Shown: 2.35
